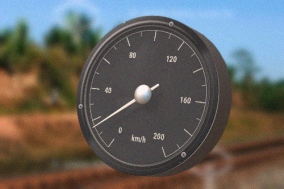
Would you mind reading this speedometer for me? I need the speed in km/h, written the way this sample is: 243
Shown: 15
